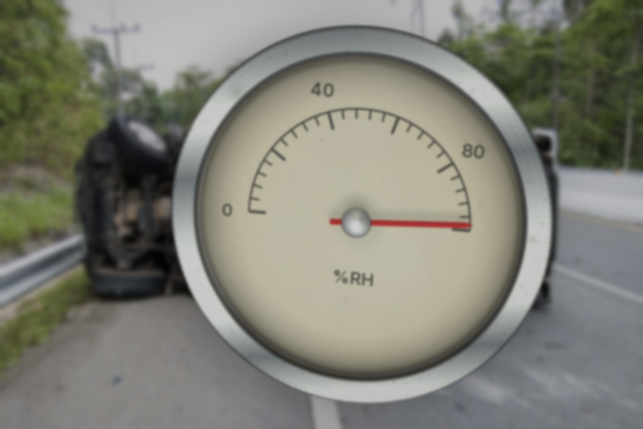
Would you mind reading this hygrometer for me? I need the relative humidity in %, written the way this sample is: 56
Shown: 98
